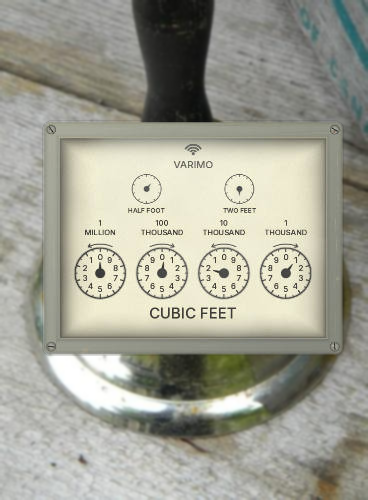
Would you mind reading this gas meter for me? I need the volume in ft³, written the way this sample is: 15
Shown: 2100
